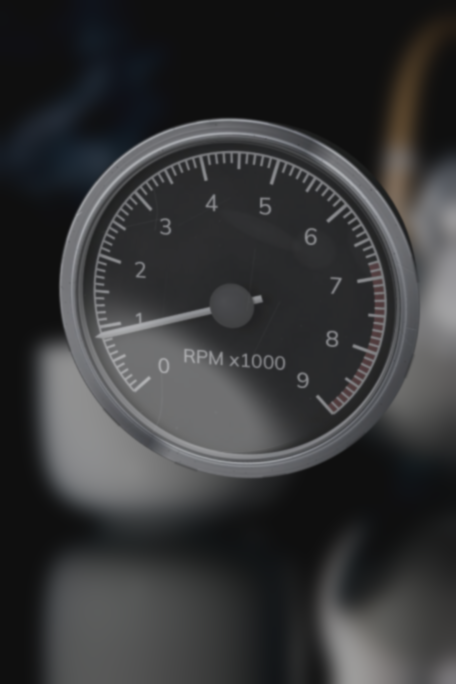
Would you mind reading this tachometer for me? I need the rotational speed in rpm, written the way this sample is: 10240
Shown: 900
